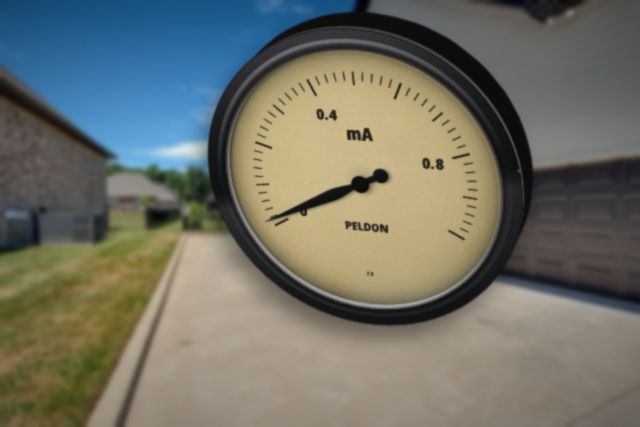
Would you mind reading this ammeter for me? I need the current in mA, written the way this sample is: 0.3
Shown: 0.02
